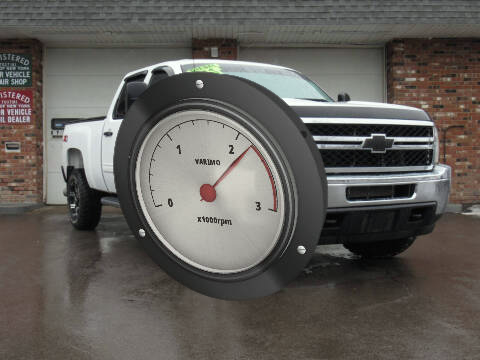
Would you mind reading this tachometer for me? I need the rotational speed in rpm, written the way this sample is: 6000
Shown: 2200
